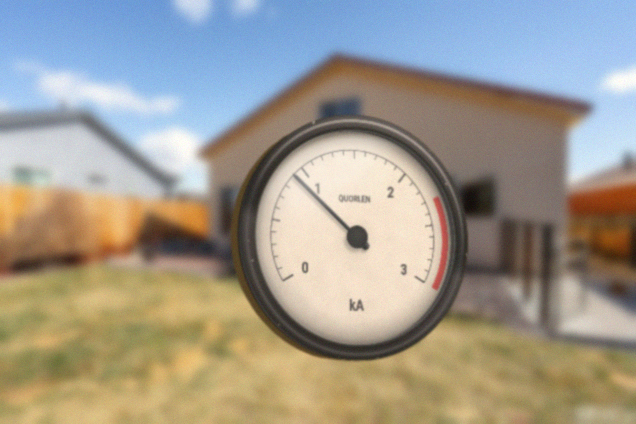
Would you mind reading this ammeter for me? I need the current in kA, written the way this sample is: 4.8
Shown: 0.9
